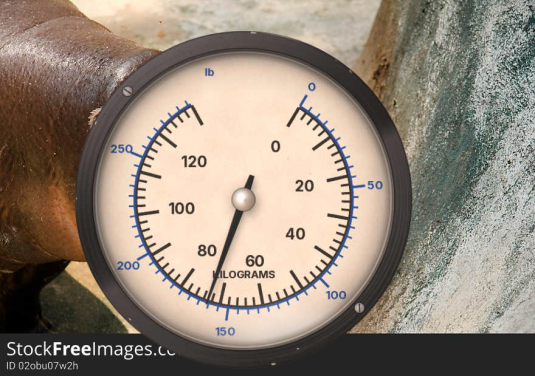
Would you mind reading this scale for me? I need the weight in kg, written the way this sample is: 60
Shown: 73
